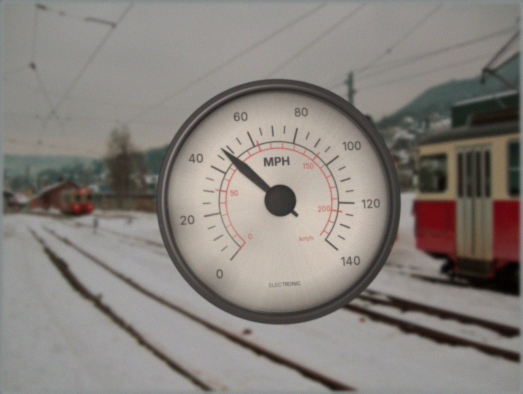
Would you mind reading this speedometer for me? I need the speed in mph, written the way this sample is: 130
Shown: 47.5
